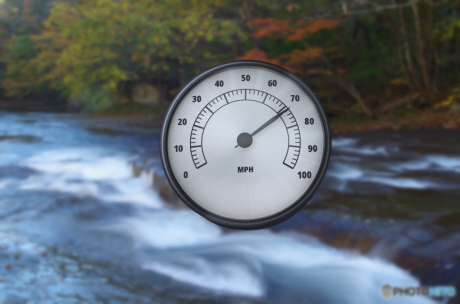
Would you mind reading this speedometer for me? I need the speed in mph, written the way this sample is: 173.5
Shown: 72
